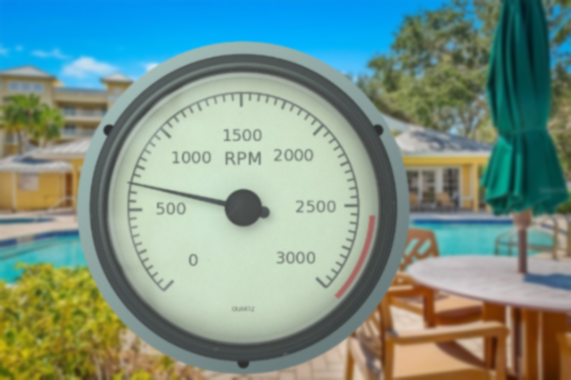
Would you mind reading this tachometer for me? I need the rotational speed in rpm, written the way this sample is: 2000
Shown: 650
